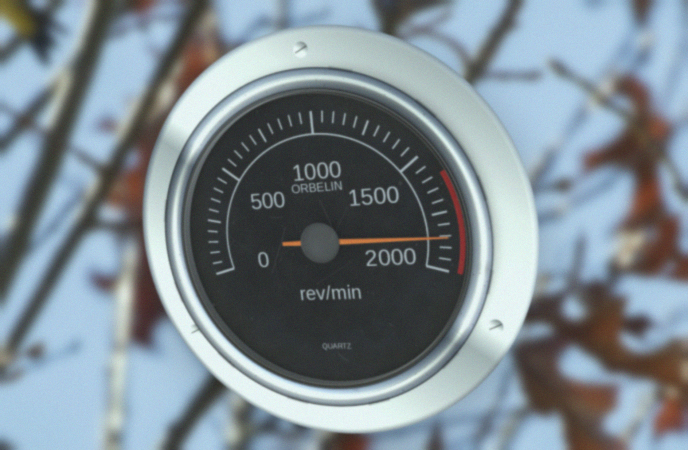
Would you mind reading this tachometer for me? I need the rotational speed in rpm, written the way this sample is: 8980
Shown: 1850
